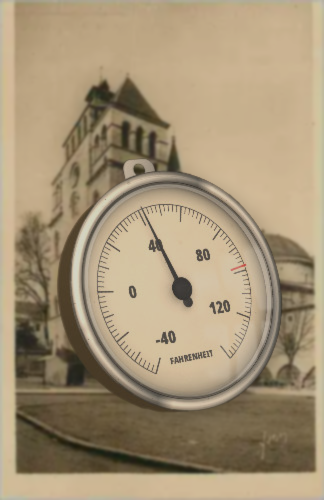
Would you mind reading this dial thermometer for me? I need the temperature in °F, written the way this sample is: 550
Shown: 40
